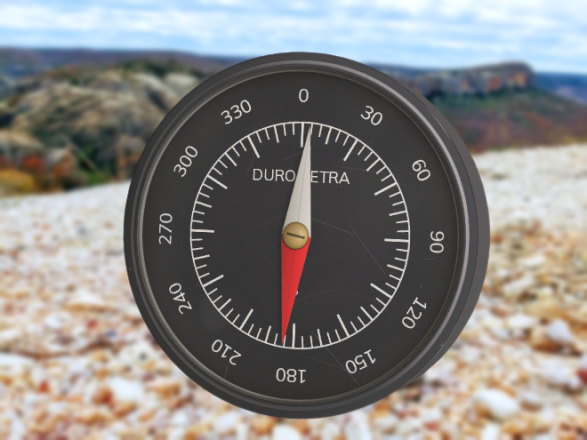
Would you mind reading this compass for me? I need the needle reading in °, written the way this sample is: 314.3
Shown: 185
